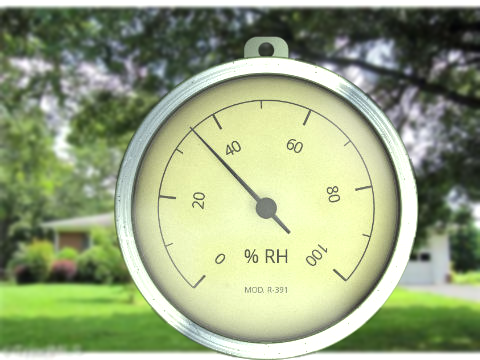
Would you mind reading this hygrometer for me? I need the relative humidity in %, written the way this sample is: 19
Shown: 35
